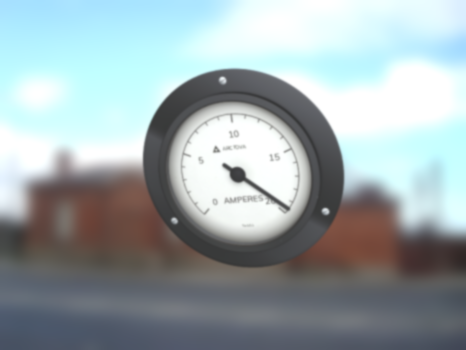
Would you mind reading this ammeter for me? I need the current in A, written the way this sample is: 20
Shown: 19.5
